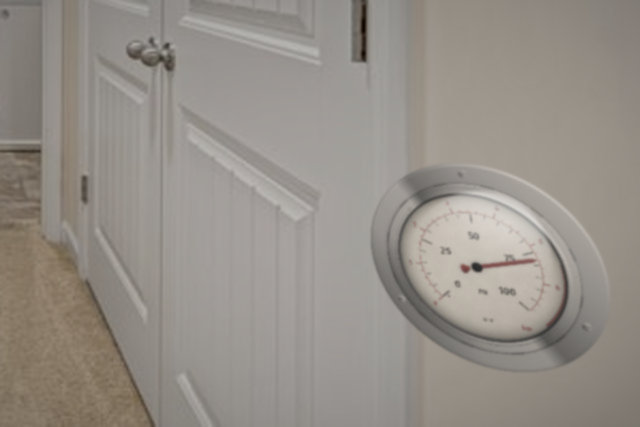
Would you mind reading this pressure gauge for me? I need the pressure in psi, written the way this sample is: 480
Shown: 77.5
